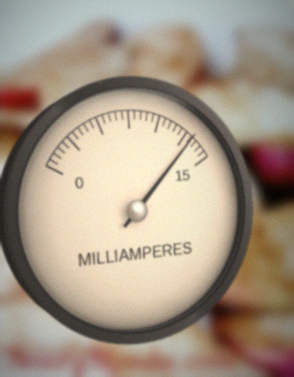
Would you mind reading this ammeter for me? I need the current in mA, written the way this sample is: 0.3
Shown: 13
